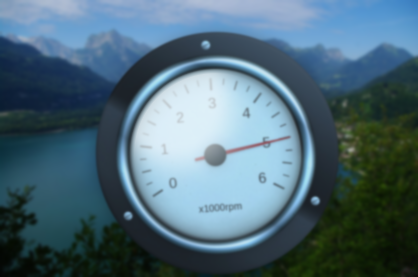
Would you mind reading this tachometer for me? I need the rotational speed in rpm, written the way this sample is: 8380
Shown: 5000
